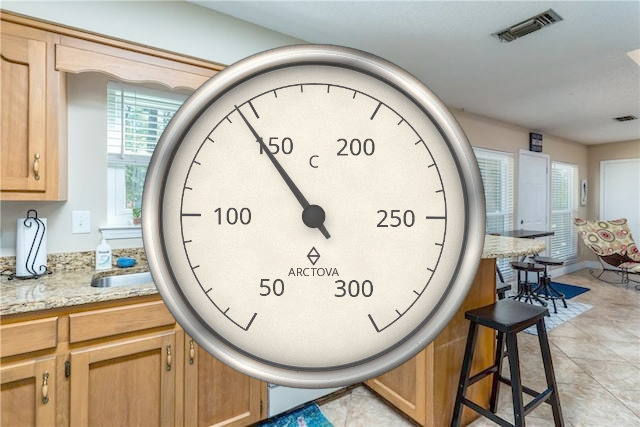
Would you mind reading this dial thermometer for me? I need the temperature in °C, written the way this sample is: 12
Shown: 145
